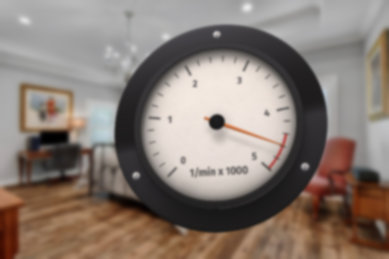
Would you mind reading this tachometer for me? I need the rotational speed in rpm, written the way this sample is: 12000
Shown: 4600
